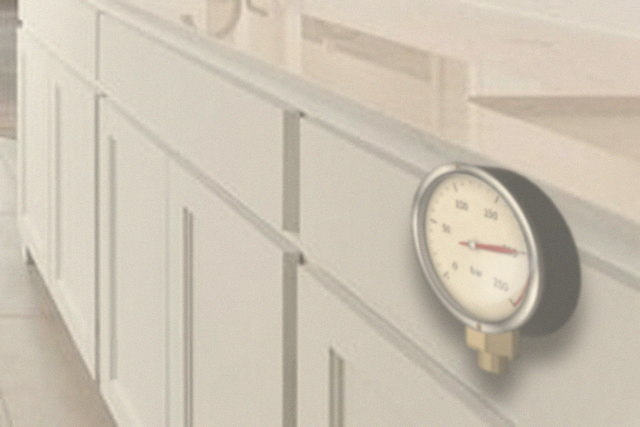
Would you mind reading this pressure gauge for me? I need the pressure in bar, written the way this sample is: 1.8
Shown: 200
